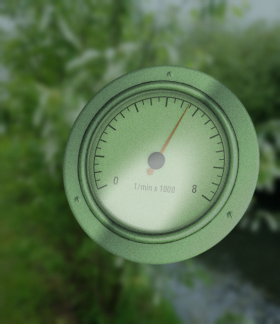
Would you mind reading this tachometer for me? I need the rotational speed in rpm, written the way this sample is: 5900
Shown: 4750
